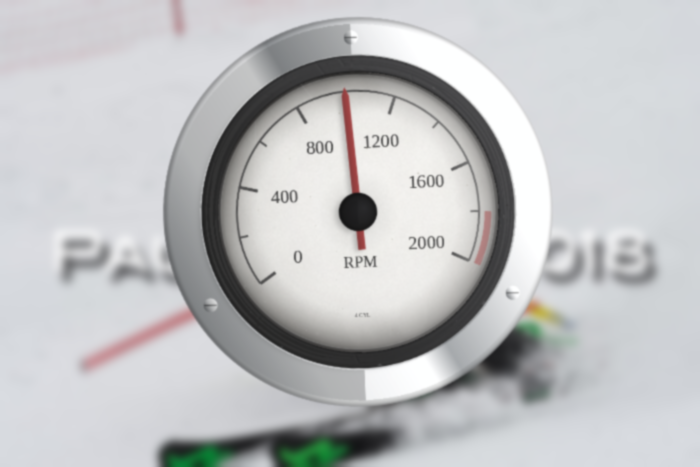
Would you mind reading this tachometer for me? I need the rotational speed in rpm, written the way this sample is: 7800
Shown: 1000
